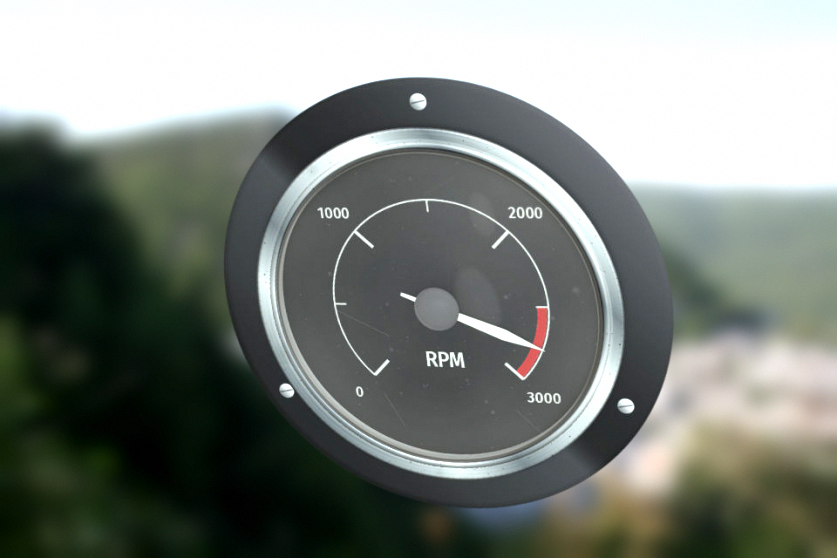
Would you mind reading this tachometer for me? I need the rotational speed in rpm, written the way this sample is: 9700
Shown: 2750
